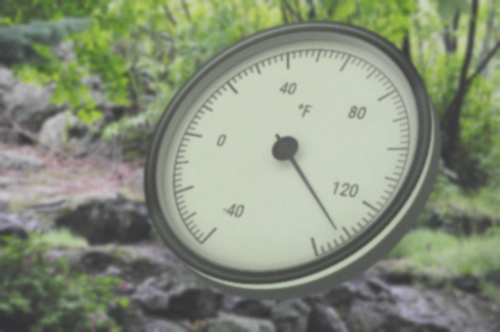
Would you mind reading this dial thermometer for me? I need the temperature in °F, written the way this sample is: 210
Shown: 132
